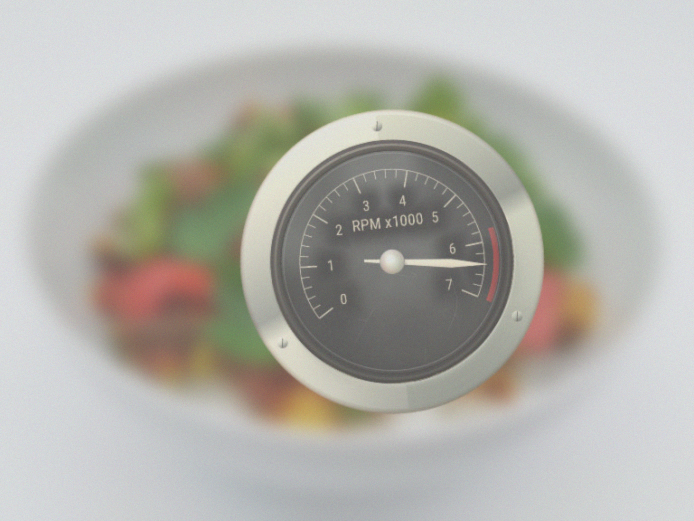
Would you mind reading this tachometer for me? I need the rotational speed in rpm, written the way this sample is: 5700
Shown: 6400
